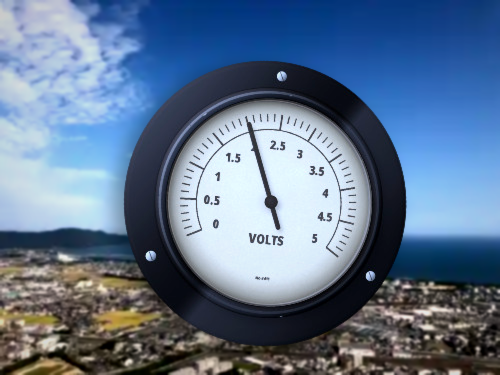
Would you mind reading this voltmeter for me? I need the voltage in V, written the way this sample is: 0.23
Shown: 2
